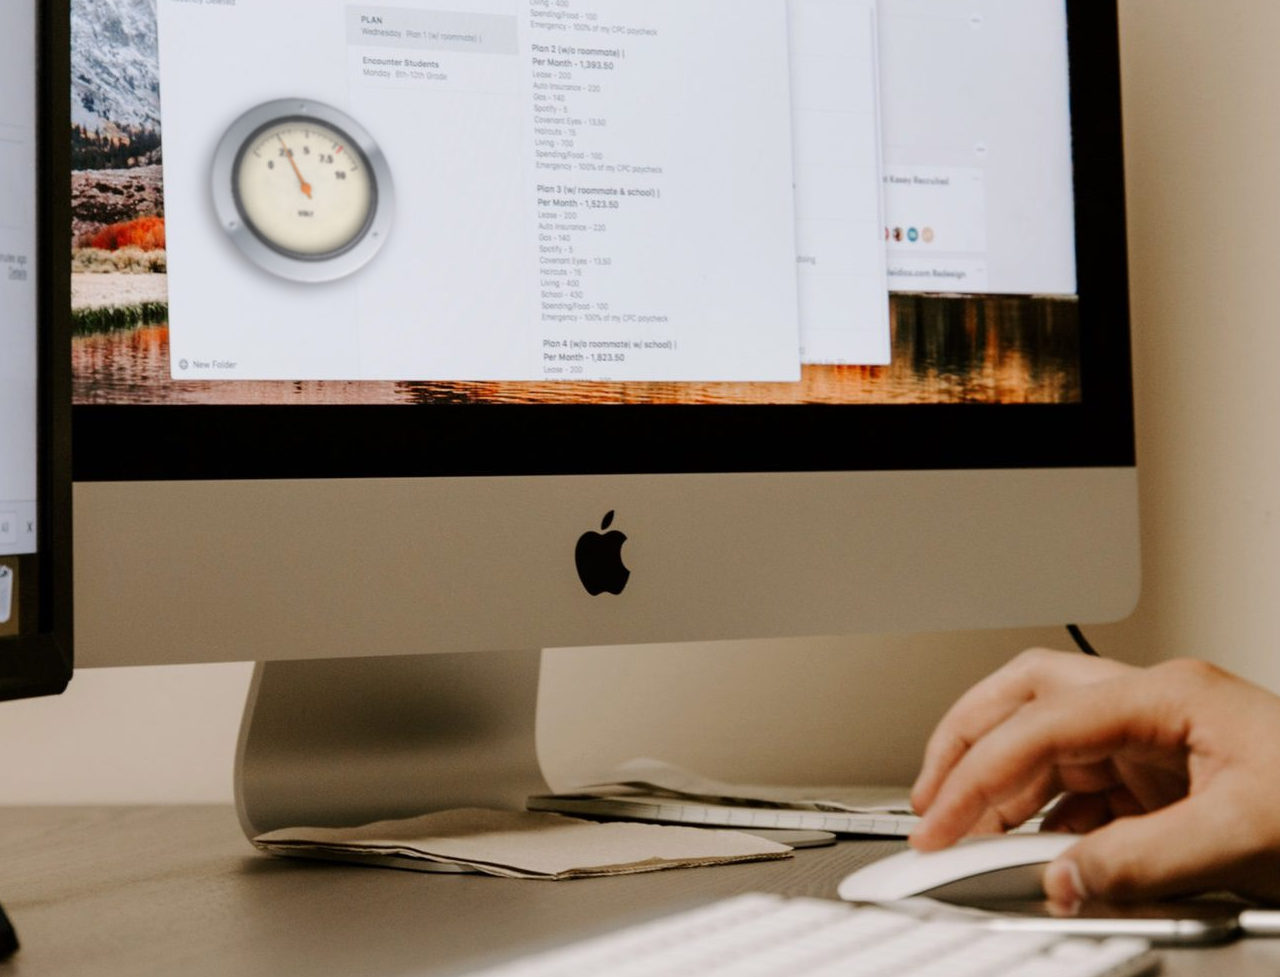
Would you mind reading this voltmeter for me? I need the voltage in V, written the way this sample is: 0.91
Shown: 2.5
